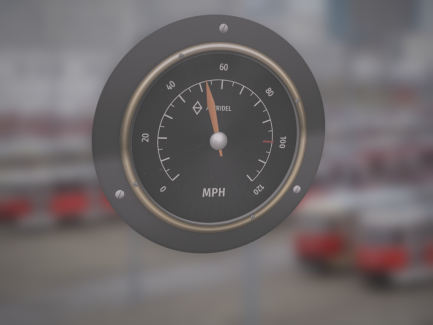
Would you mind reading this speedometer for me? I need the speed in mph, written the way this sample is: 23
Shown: 52.5
